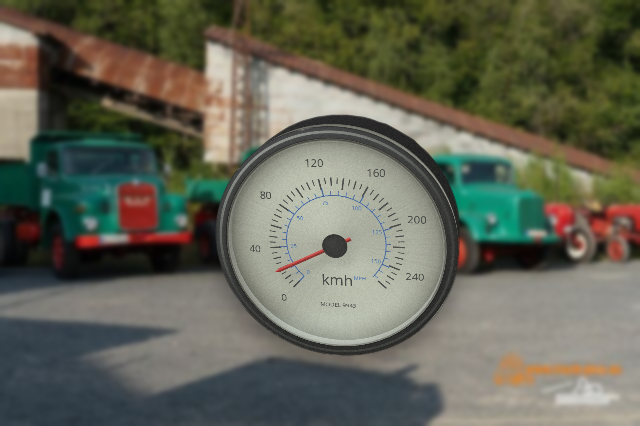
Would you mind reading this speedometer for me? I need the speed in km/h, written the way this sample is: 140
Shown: 20
